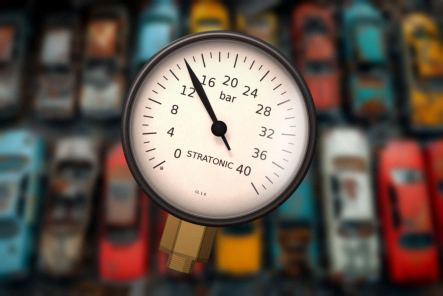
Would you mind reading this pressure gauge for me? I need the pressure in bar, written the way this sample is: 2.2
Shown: 14
